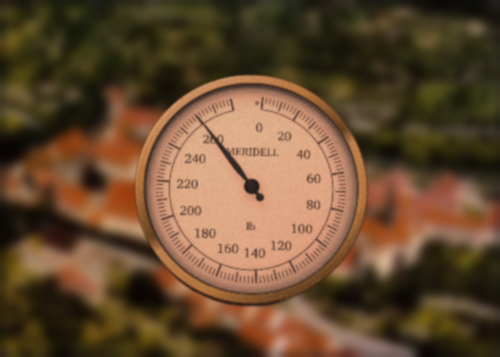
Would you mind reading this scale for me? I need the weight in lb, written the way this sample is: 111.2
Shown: 260
